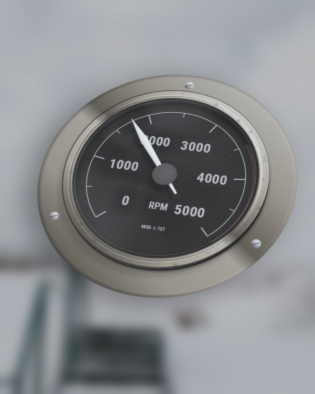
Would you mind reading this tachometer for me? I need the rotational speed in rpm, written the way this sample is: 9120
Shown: 1750
